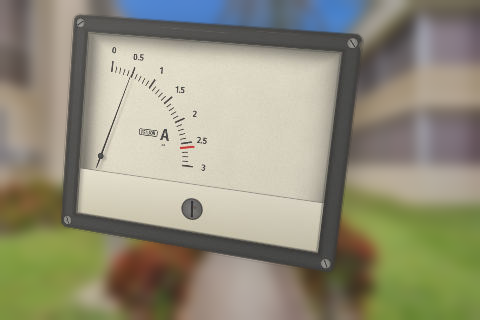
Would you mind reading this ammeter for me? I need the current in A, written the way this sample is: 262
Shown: 0.5
